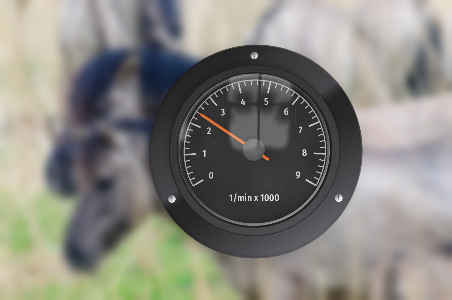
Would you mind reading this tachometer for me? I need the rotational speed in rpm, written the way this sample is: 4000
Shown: 2400
